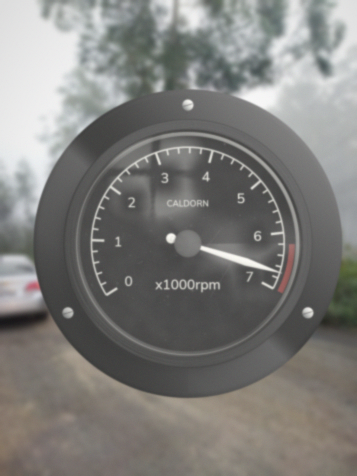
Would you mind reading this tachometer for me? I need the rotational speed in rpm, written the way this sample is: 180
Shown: 6700
